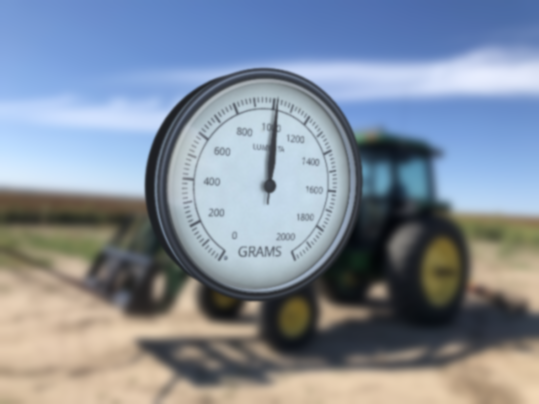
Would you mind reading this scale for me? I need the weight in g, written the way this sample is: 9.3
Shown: 1000
